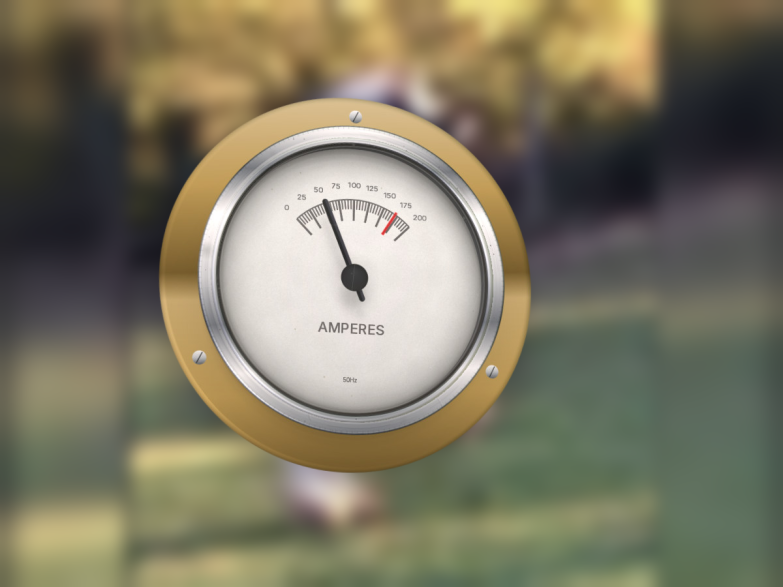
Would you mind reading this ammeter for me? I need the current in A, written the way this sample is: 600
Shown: 50
